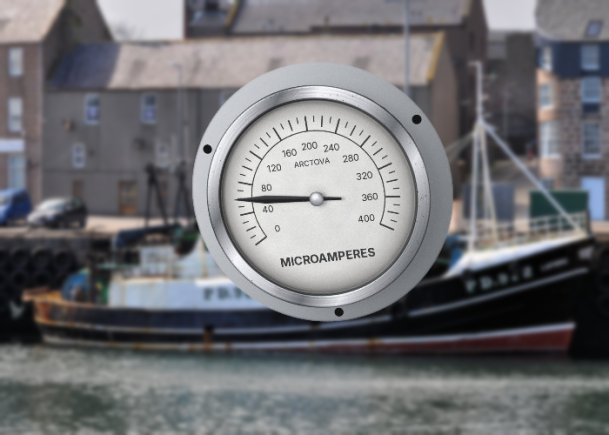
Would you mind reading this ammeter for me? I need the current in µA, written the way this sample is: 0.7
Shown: 60
